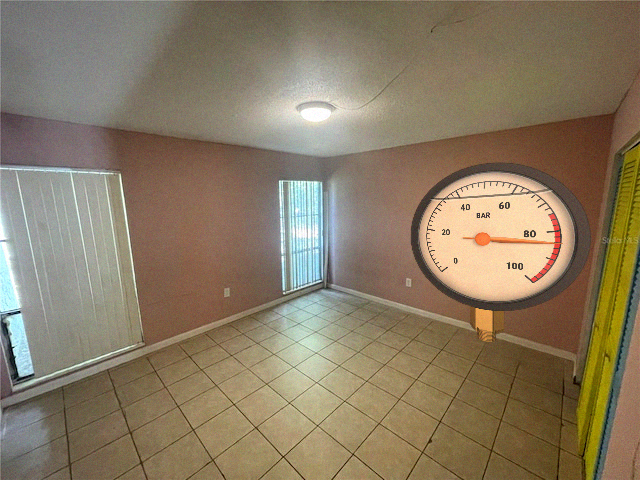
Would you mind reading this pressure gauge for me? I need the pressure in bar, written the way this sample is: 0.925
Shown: 84
